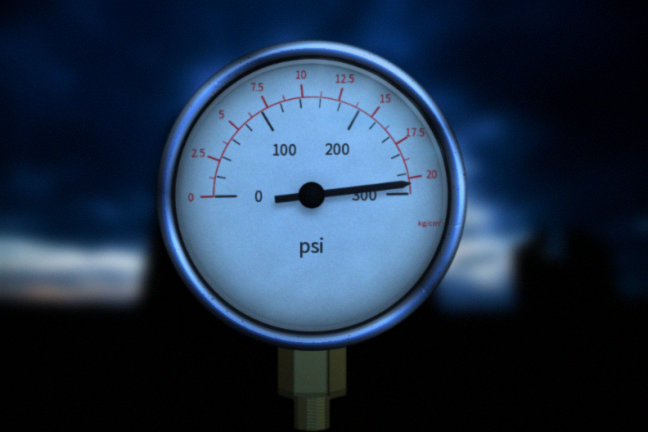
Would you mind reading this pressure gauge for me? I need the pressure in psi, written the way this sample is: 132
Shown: 290
